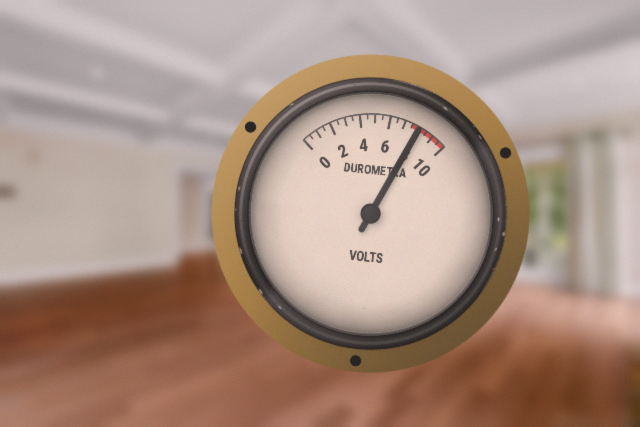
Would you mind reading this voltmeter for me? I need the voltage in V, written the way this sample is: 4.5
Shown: 8
